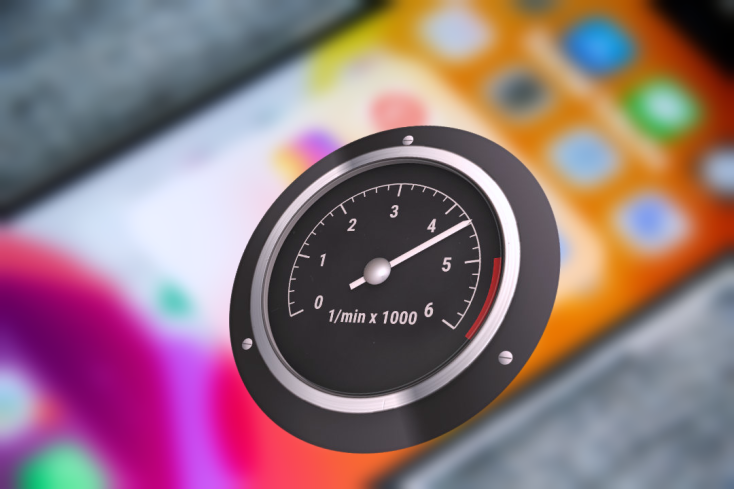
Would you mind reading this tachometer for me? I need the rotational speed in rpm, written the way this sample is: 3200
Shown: 4400
